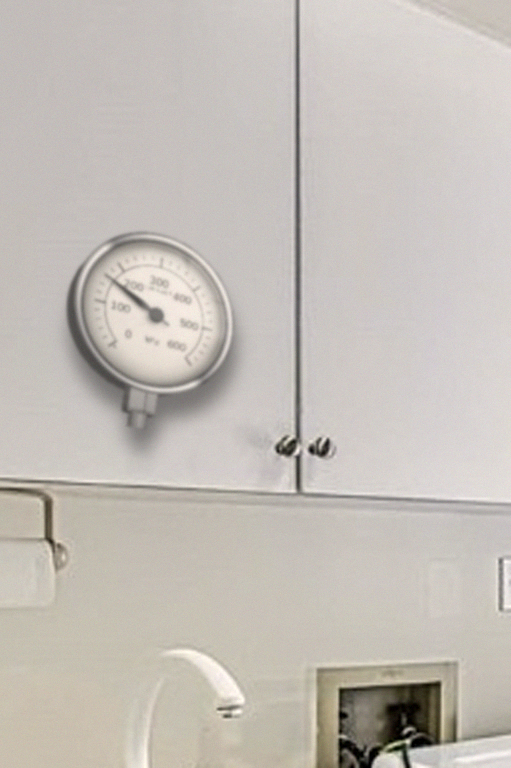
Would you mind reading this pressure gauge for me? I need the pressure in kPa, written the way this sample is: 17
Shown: 160
